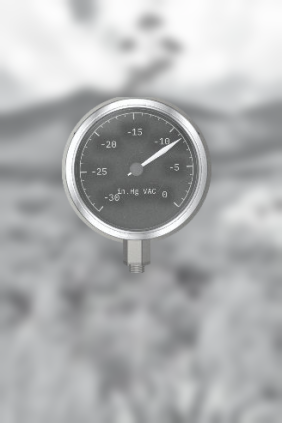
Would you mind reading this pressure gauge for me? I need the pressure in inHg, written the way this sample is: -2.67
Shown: -8.5
